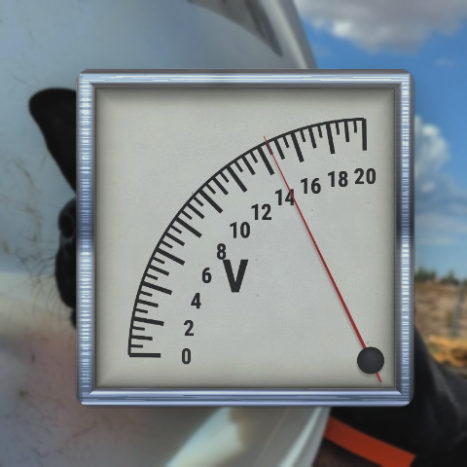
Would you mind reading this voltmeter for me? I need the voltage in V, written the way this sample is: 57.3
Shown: 14.5
